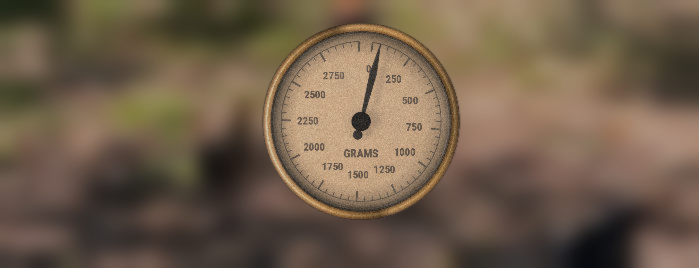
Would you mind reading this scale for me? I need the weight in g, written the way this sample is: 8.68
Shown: 50
